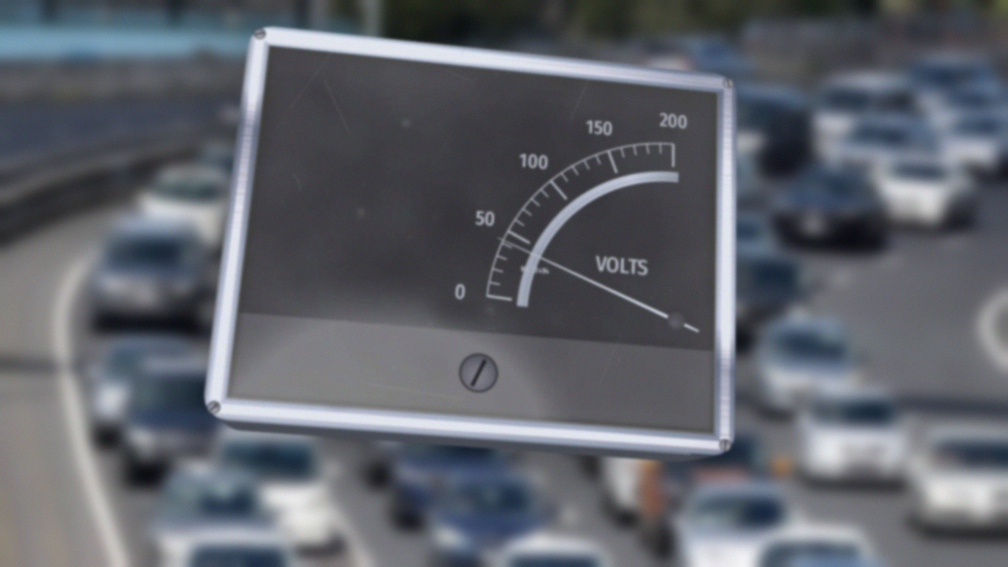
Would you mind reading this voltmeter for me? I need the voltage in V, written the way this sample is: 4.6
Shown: 40
